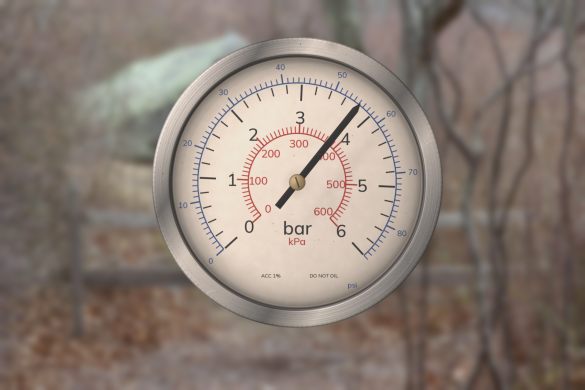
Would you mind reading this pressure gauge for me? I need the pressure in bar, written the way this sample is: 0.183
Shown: 3.8
